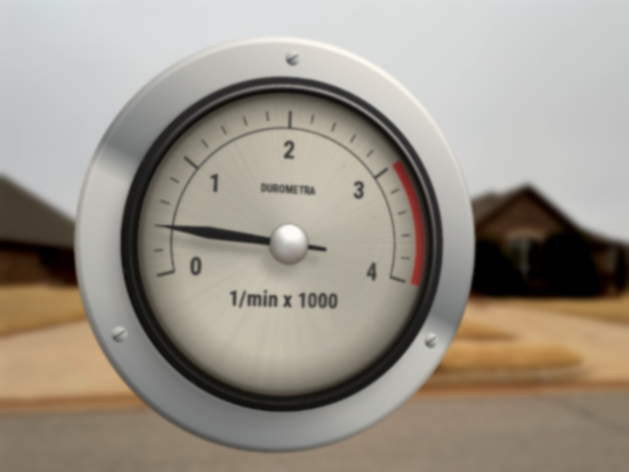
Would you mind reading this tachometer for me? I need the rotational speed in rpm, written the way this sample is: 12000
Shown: 400
